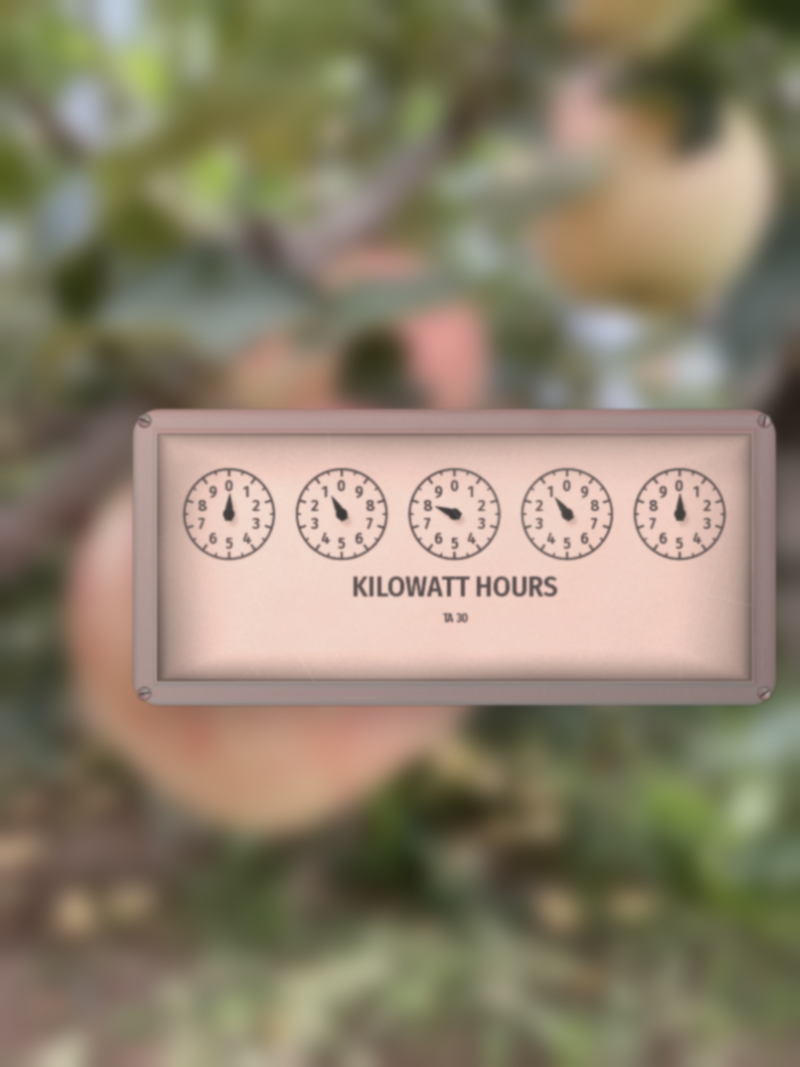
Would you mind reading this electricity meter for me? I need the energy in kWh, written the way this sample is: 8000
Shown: 810
